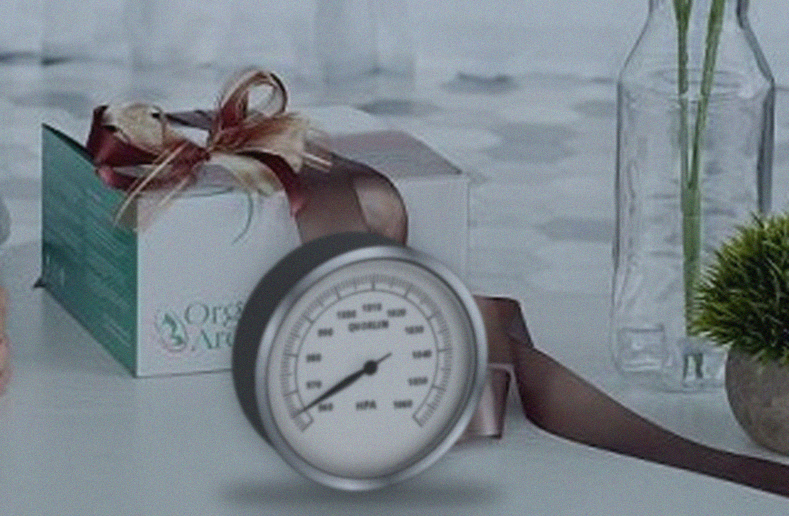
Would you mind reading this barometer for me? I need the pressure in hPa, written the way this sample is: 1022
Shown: 965
